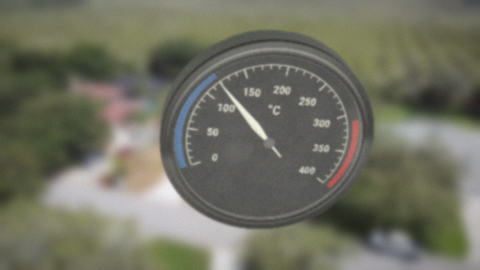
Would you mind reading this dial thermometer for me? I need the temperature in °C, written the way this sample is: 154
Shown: 120
